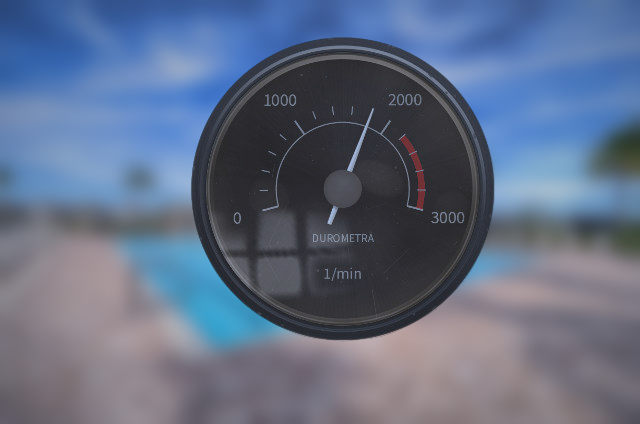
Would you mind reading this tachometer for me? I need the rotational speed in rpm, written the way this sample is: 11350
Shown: 1800
